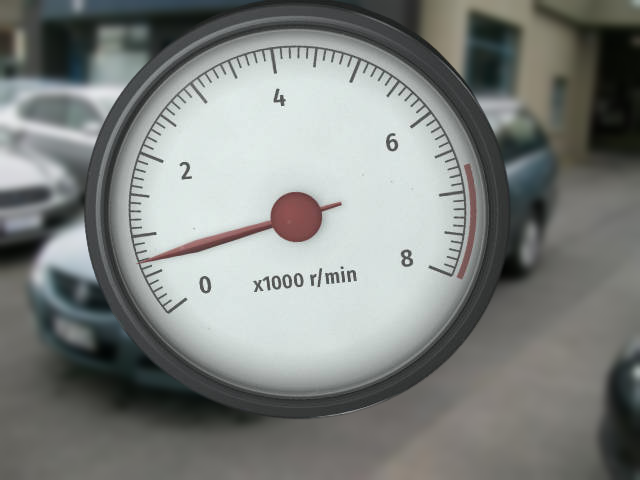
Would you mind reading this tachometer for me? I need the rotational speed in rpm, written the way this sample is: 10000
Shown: 700
